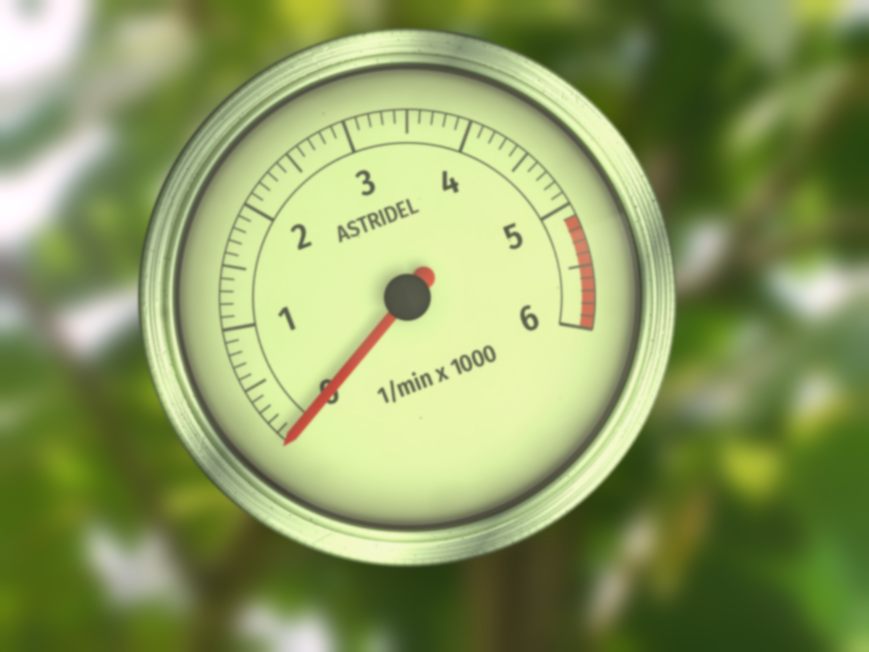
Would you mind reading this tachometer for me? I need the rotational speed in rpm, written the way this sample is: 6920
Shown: 0
